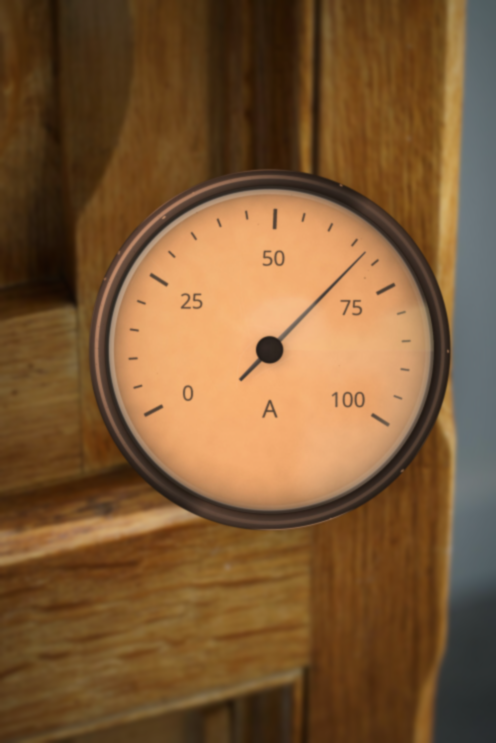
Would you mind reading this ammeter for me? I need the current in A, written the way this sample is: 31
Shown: 67.5
